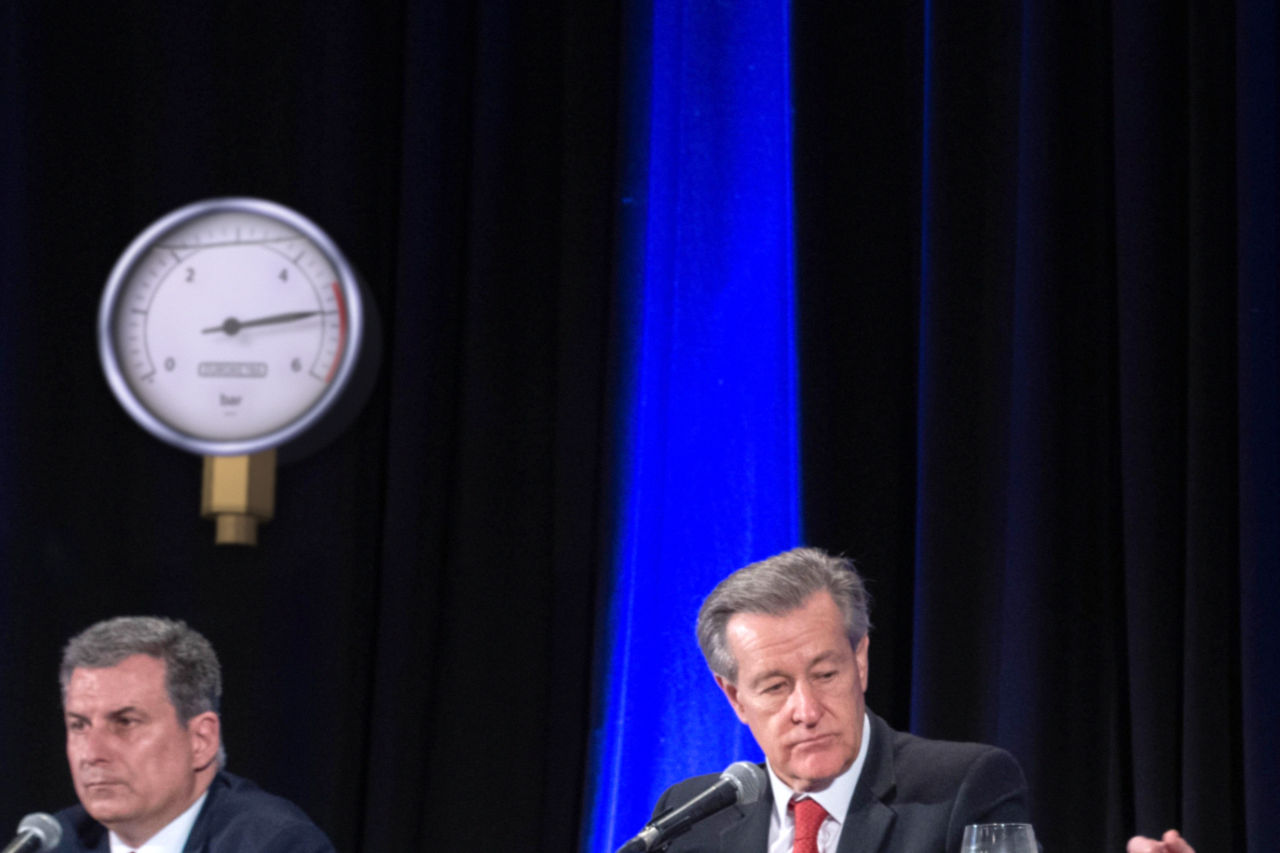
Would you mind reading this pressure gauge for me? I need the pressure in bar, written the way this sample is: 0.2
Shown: 5
